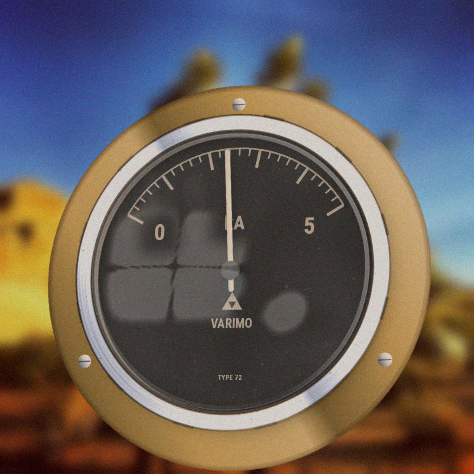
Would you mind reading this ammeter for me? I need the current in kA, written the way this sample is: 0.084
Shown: 2.4
